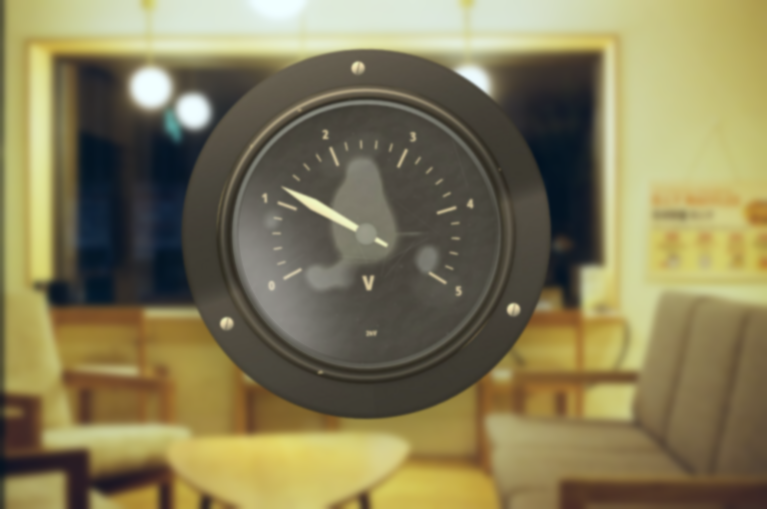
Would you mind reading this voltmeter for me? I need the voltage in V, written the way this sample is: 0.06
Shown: 1.2
